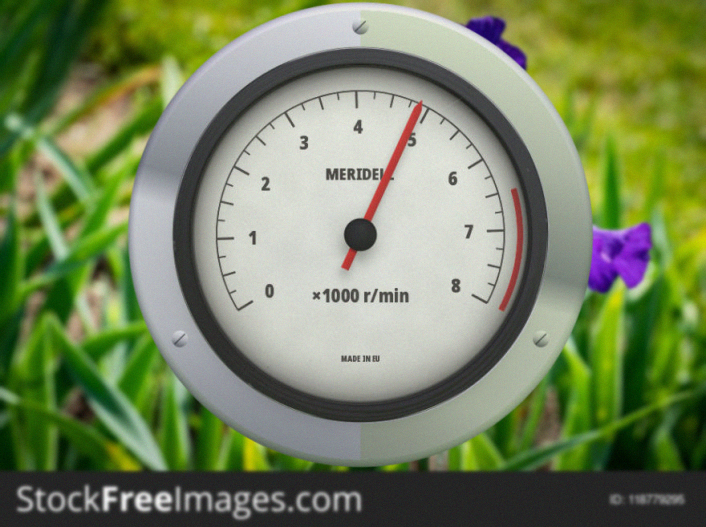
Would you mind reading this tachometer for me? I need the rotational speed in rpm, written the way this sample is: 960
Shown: 4875
